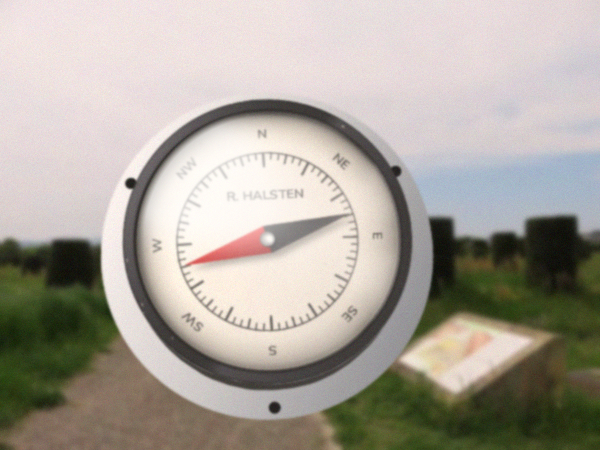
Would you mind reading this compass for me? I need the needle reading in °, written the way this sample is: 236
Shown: 255
